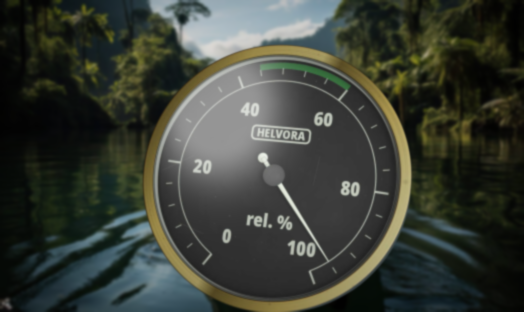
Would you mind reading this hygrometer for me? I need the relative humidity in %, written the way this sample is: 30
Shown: 96
